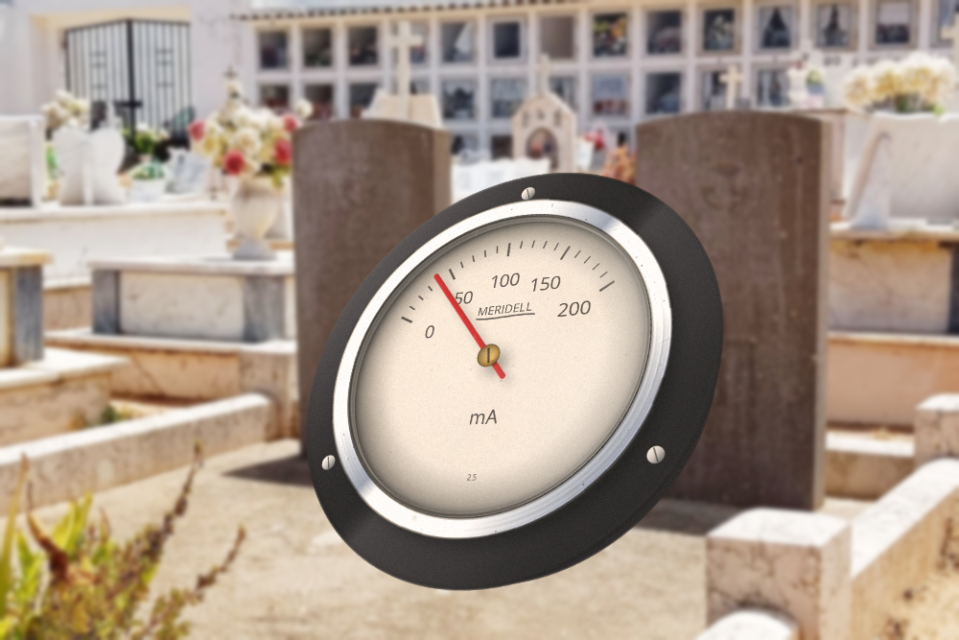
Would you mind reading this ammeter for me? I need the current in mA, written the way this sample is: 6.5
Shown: 40
